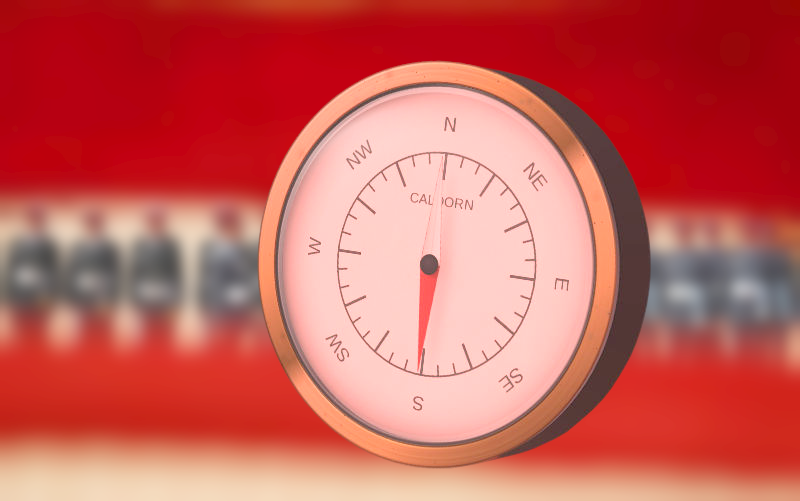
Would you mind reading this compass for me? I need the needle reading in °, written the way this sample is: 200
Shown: 180
